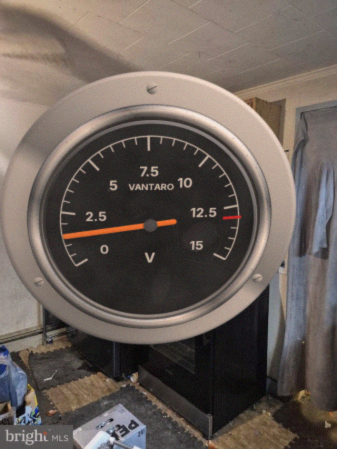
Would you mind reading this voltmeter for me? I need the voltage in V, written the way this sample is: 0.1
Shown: 1.5
